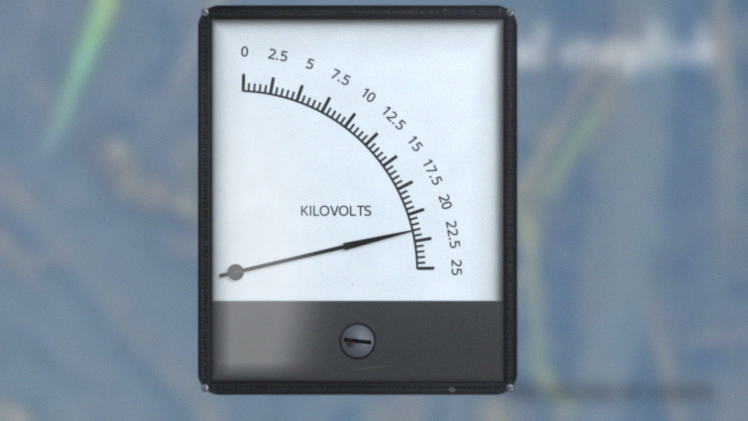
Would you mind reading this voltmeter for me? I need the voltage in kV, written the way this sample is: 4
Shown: 21.5
